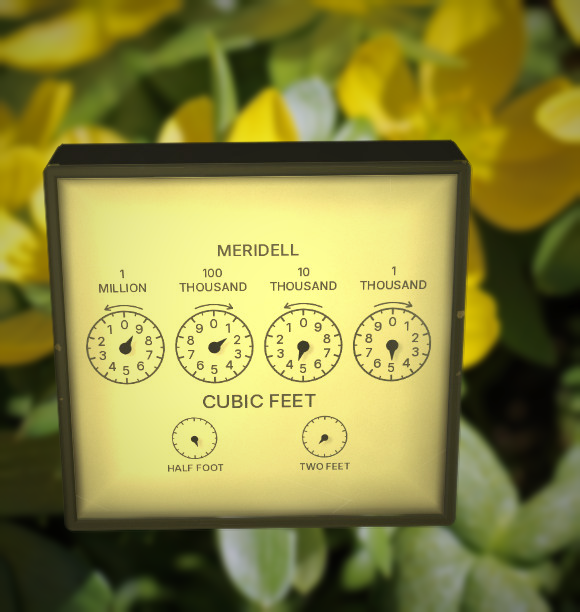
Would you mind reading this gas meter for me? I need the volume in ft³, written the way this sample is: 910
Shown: 914500
